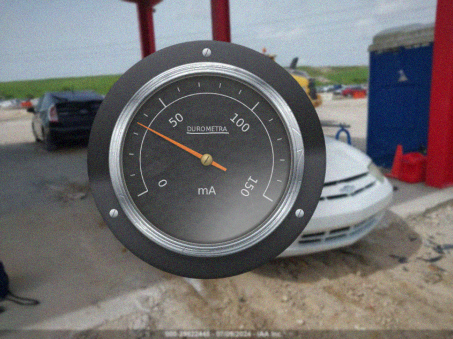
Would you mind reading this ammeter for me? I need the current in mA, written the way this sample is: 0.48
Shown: 35
